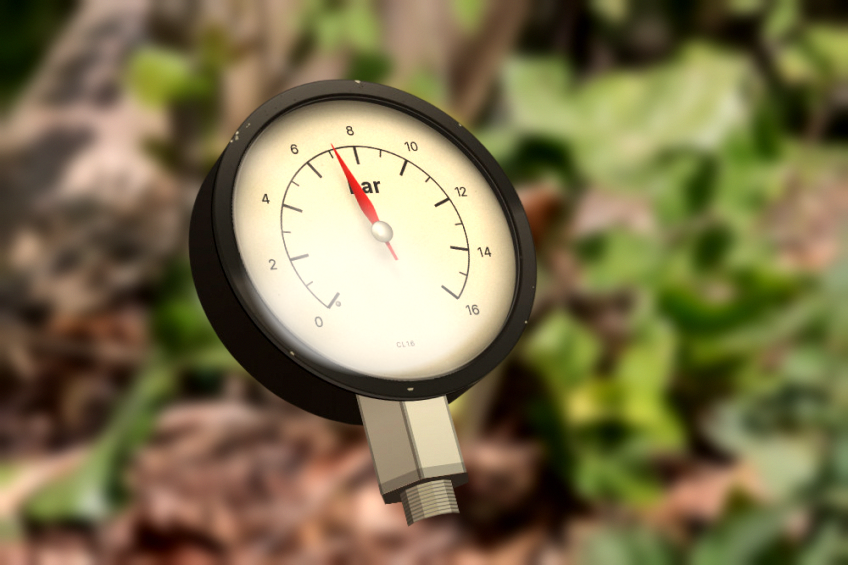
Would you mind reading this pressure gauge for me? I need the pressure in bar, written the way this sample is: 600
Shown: 7
